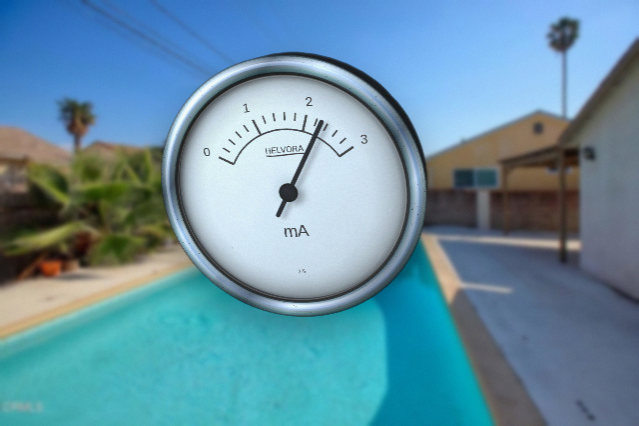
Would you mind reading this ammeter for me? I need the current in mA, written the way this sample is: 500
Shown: 2.3
